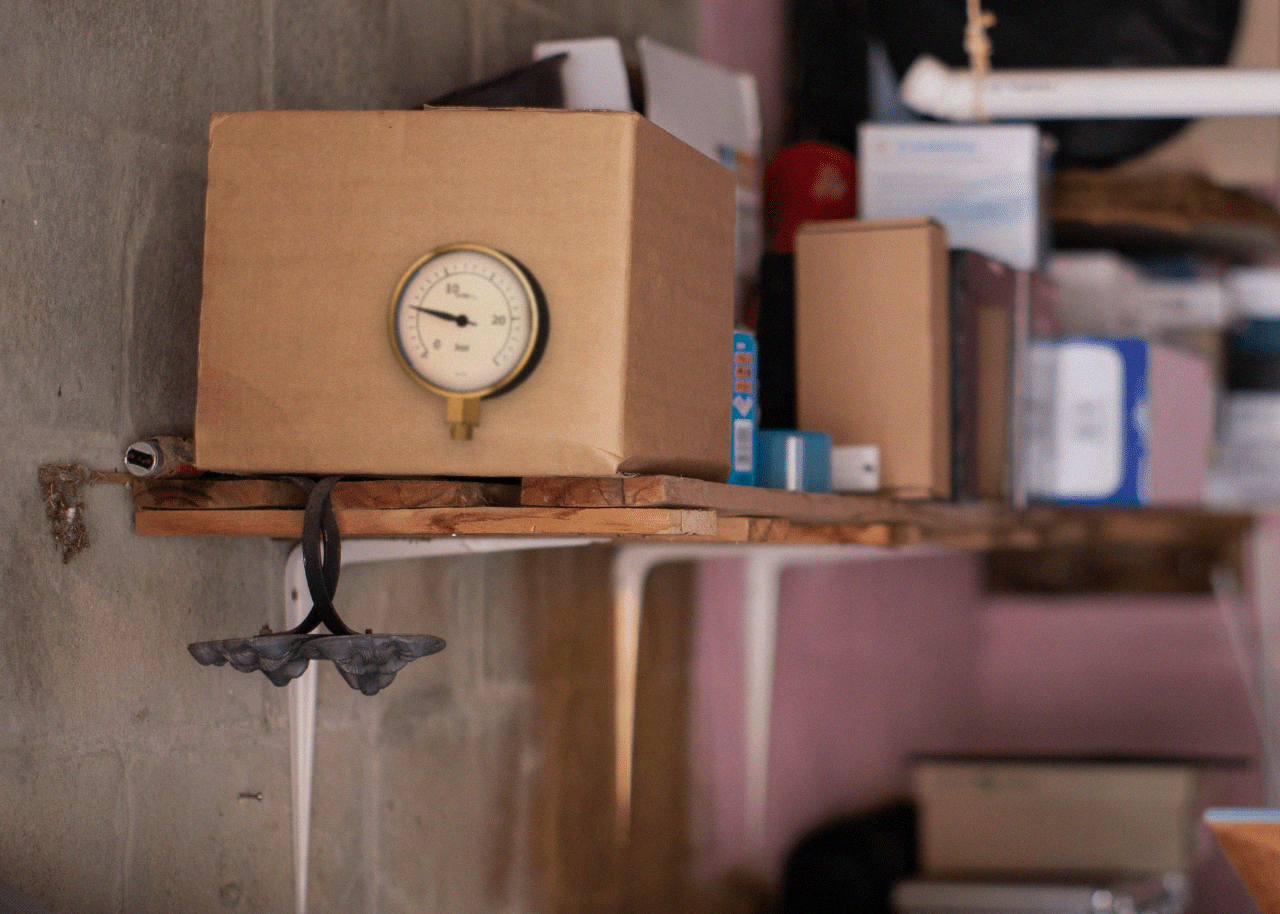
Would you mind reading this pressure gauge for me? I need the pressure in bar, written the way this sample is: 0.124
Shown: 5
